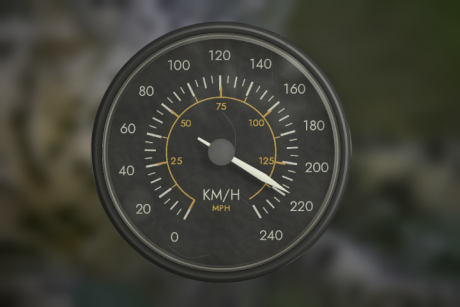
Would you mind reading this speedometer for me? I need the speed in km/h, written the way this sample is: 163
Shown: 217.5
